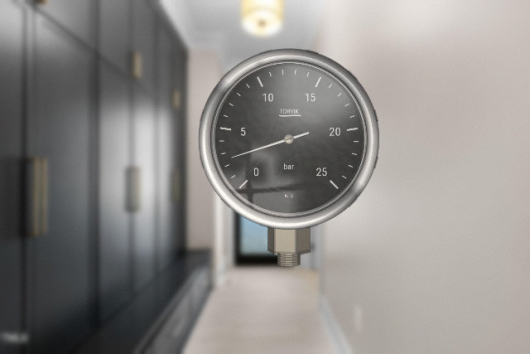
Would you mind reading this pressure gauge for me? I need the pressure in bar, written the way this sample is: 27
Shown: 2.5
